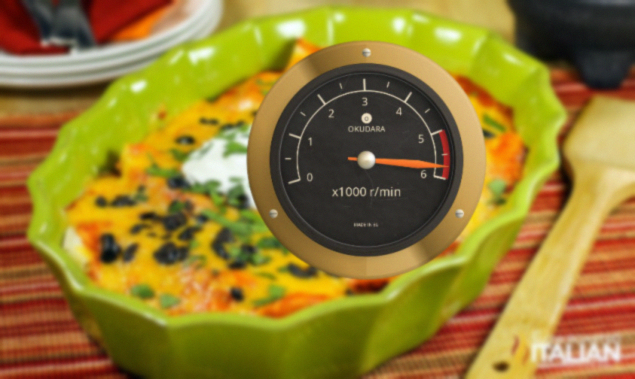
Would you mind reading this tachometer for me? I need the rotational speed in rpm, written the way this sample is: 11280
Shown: 5750
